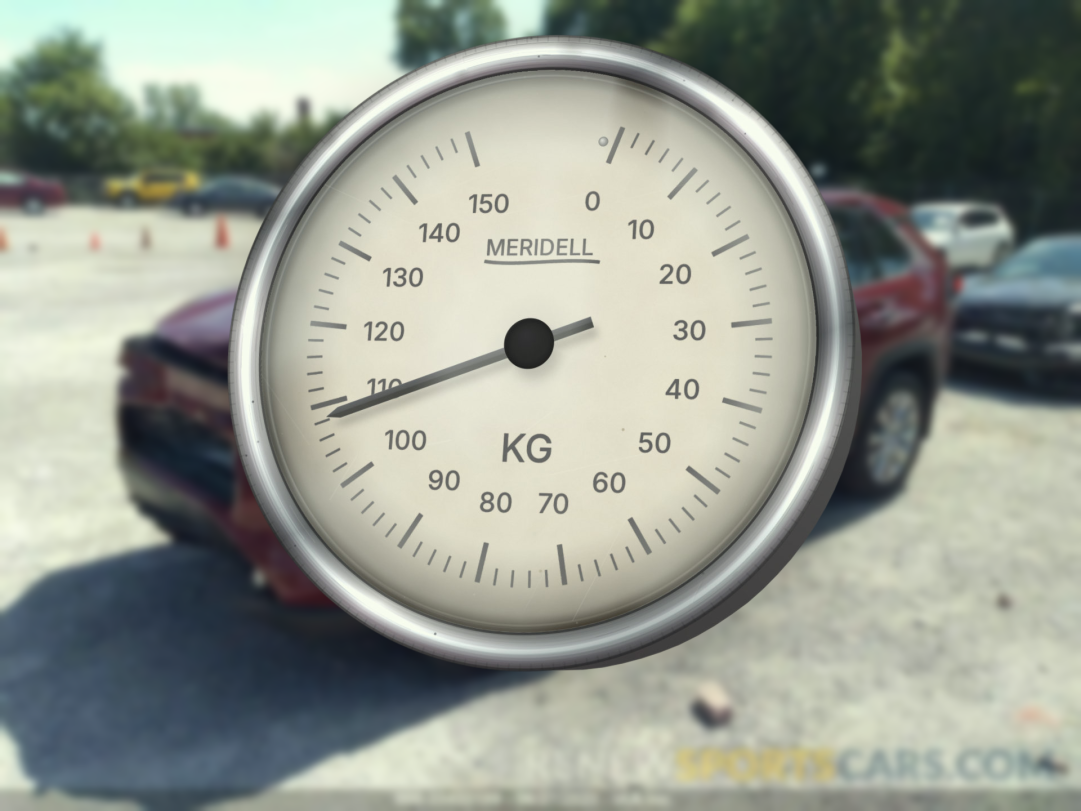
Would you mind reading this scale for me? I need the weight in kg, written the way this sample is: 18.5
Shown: 108
